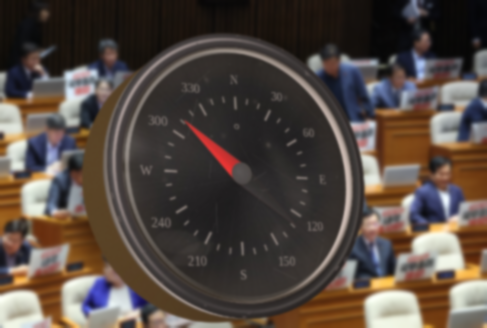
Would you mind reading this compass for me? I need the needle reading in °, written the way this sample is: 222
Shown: 310
